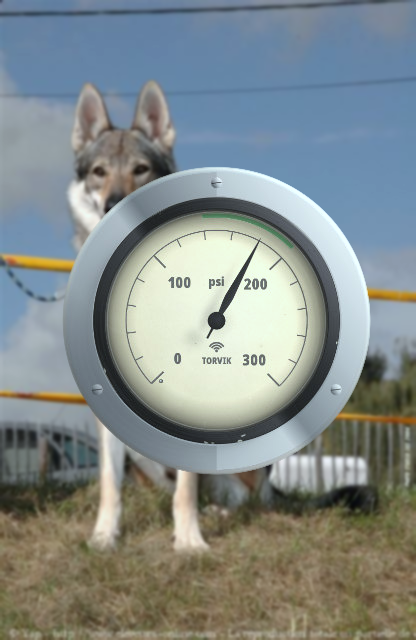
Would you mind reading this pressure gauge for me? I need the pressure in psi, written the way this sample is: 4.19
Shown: 180
